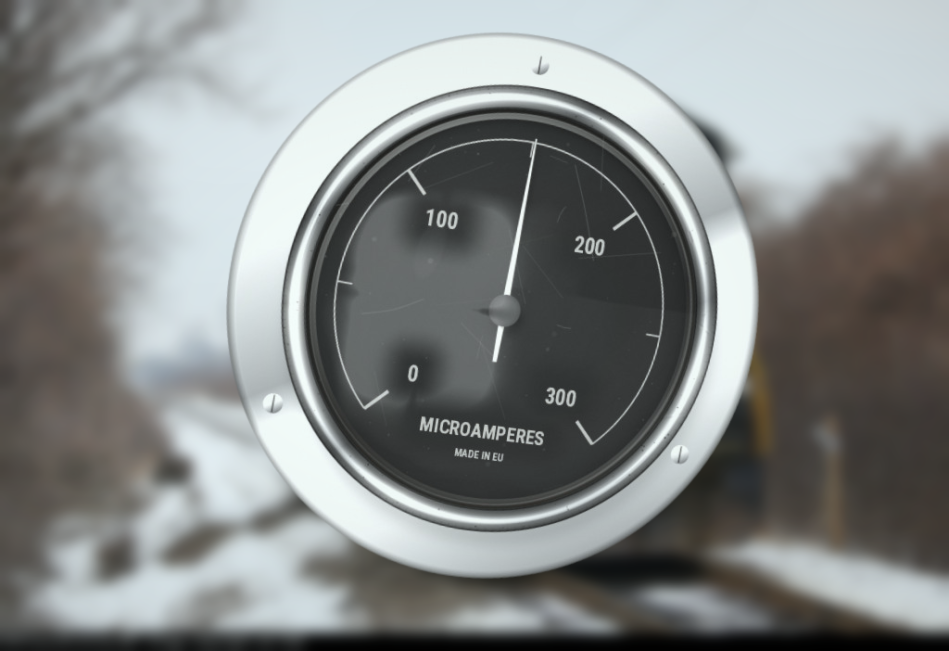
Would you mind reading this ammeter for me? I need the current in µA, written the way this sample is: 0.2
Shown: 150
